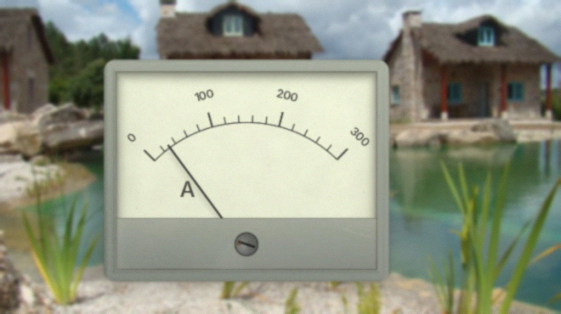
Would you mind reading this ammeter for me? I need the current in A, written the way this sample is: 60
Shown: 30
